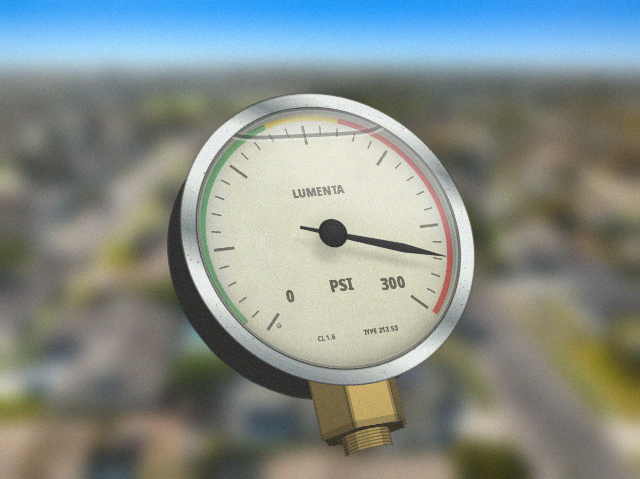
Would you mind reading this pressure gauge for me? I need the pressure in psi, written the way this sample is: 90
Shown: 270
